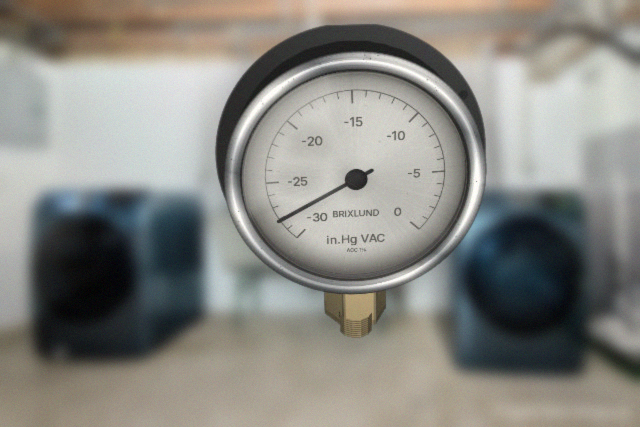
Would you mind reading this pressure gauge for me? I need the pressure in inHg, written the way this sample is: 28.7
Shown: -28
